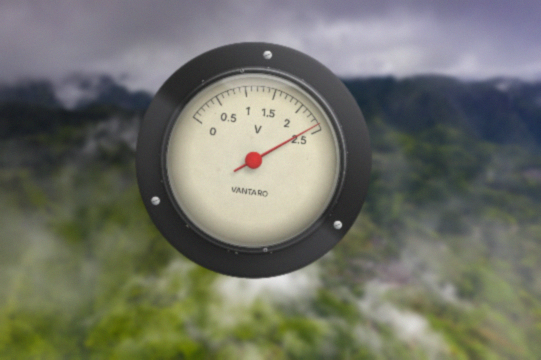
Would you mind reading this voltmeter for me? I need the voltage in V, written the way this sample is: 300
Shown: 2.4
